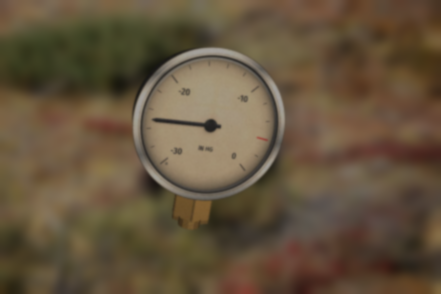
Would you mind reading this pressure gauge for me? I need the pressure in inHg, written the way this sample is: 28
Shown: -25
